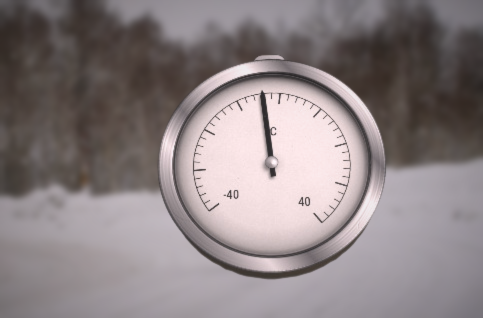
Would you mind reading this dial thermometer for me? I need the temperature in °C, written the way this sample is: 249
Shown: -4
